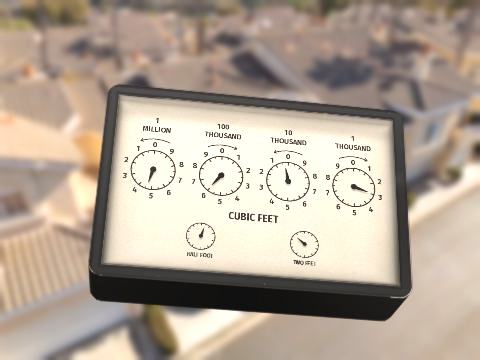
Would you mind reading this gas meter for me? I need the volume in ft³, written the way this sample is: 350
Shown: 460300
